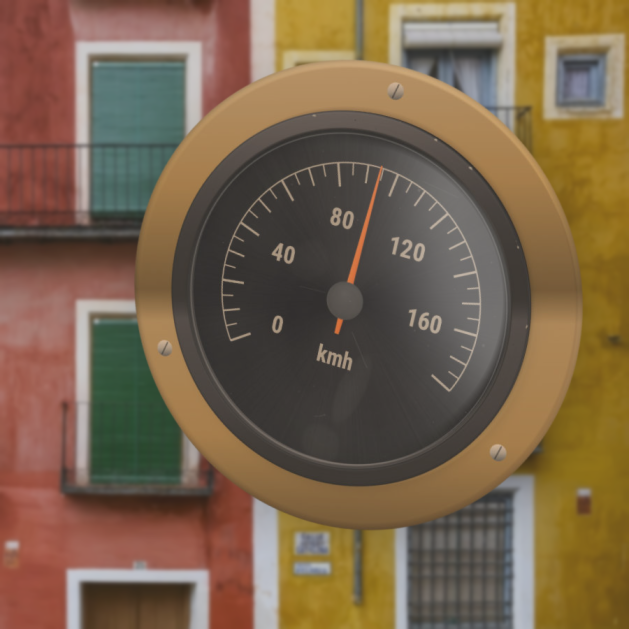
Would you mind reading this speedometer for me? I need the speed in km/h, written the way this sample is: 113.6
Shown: 95
